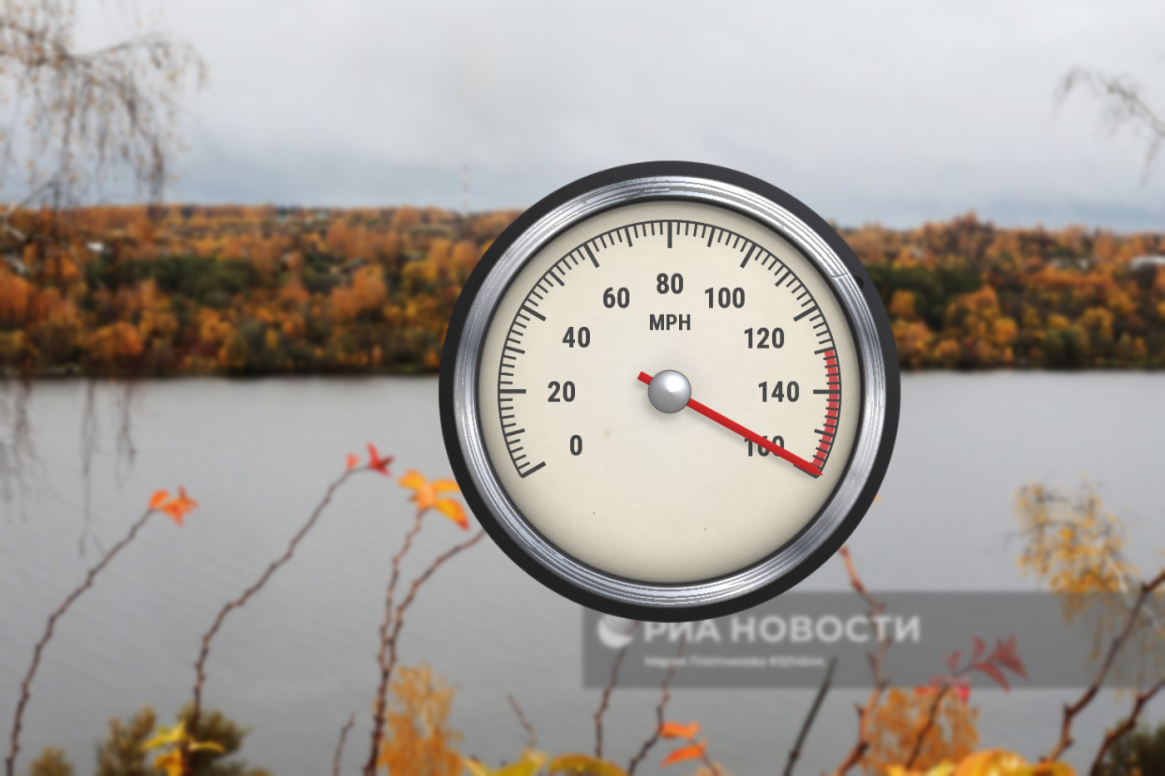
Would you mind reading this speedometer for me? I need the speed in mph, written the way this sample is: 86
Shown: 159
